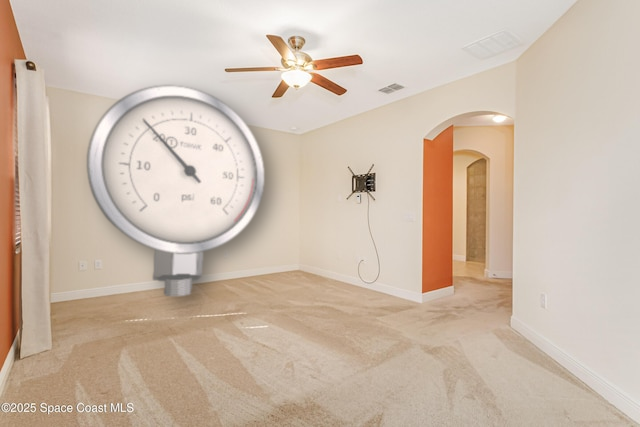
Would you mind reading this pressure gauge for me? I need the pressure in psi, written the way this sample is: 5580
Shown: 20
